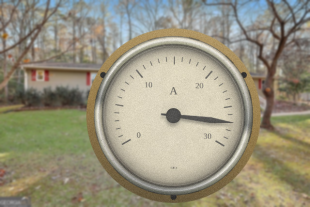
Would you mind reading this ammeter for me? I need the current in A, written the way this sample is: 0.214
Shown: 27
